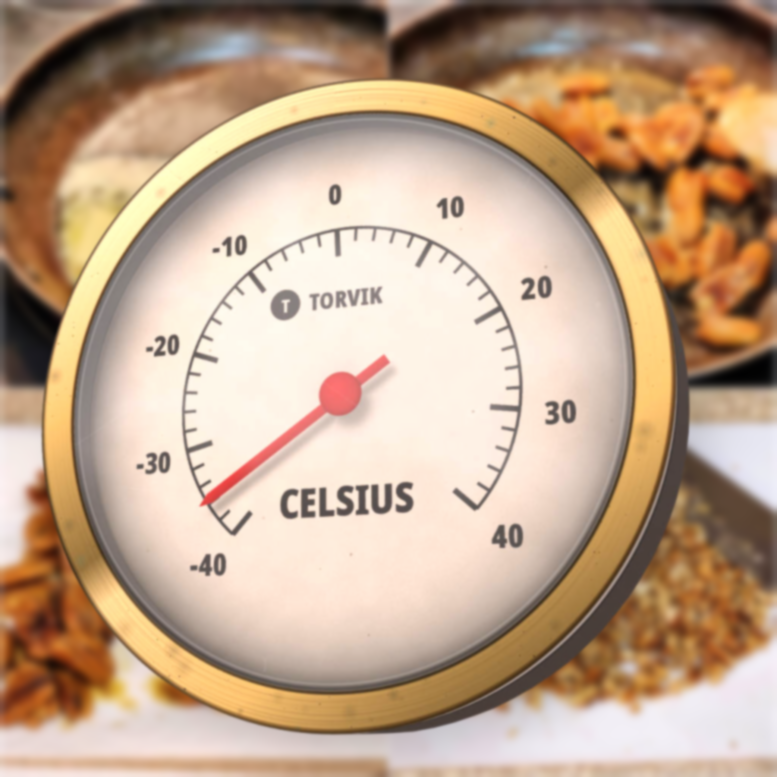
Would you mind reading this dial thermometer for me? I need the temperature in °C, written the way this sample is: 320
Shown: -36
